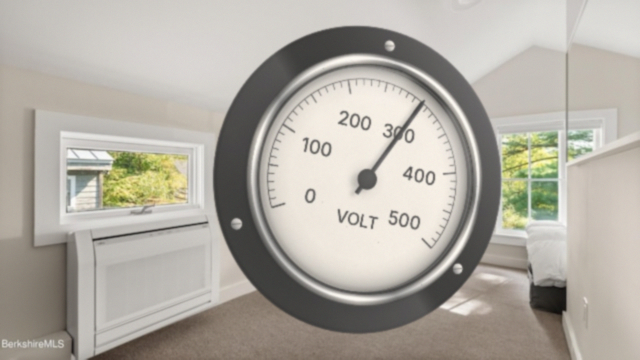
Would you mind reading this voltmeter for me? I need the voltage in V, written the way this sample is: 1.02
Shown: 300
